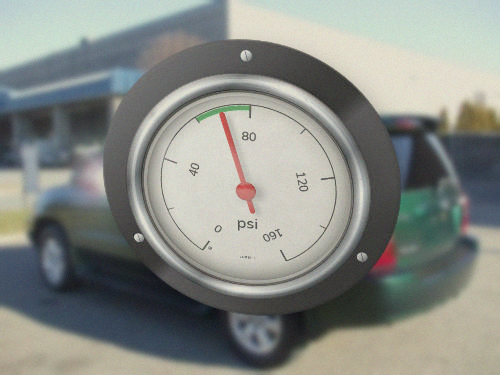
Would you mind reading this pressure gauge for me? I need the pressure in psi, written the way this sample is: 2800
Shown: 70
